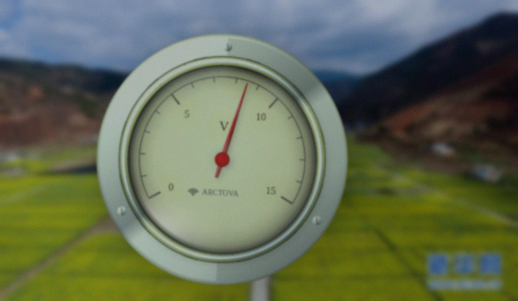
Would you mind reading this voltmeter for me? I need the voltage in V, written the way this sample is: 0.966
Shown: 8.5
